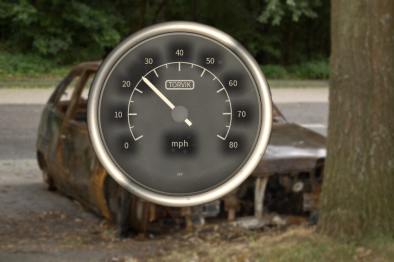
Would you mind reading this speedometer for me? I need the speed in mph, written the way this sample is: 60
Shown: 25
